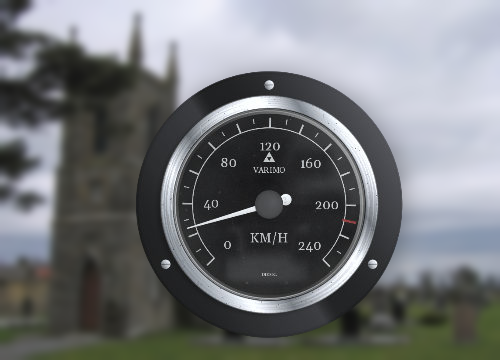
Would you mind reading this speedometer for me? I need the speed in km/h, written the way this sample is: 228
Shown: 25
